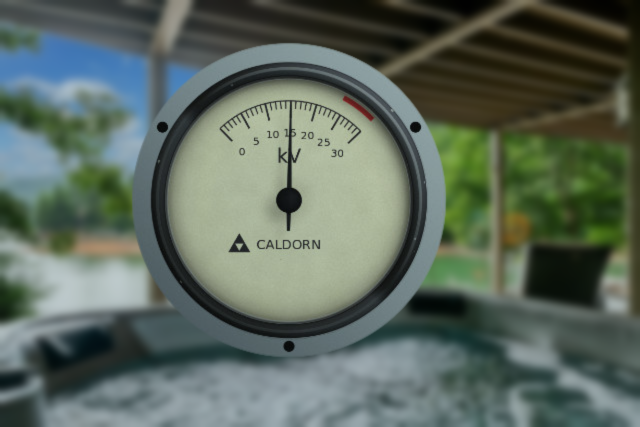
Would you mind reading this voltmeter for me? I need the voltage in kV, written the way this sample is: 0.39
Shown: 15
